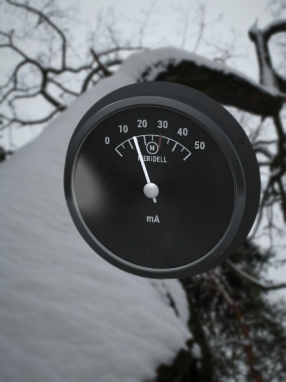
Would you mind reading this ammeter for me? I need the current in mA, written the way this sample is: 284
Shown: 15
